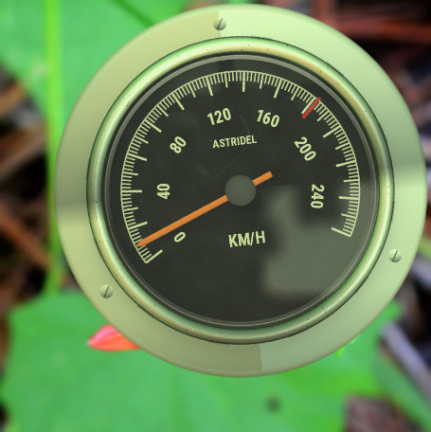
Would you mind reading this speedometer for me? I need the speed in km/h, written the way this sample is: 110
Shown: 10
